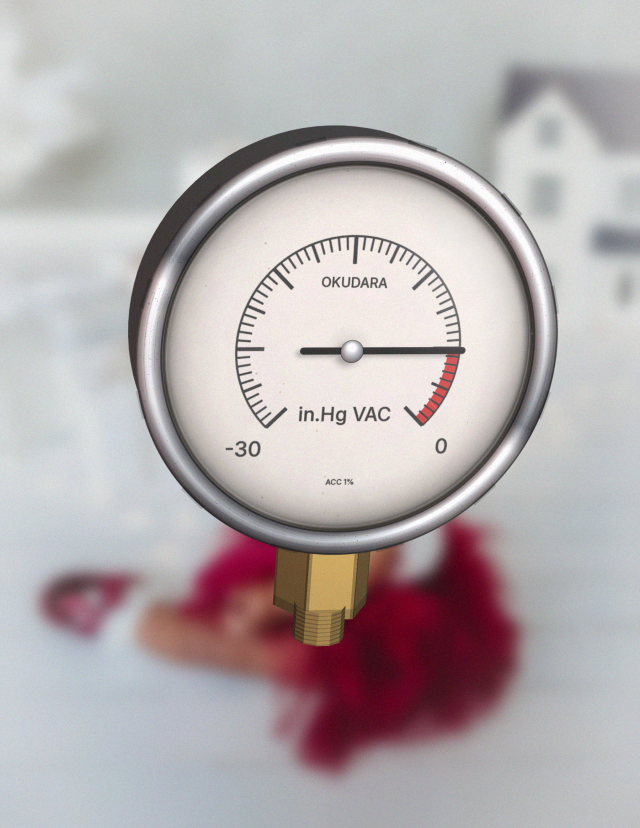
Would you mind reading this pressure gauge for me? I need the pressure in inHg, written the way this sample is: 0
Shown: -5
